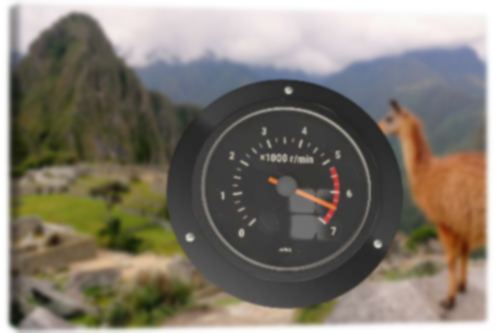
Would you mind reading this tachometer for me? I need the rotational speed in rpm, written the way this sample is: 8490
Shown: 6500
